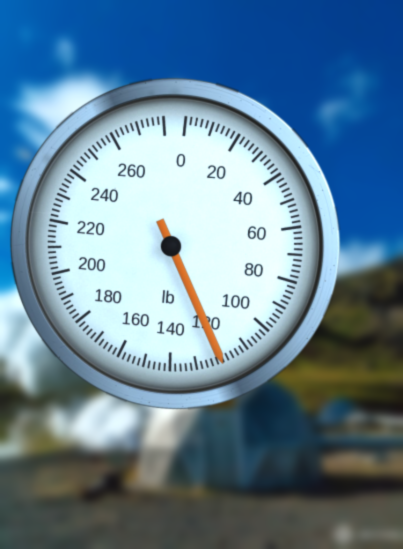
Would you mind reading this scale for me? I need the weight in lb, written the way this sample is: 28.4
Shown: 120
